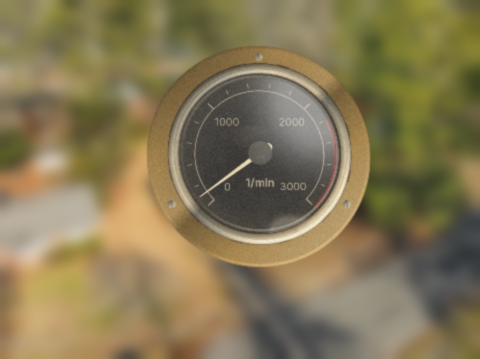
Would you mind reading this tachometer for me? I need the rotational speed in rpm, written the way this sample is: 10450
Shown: 100
